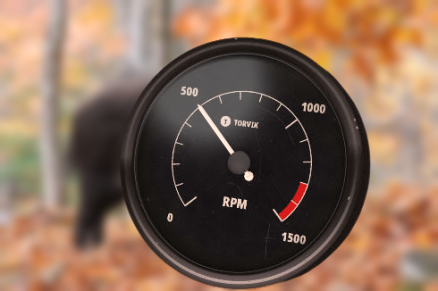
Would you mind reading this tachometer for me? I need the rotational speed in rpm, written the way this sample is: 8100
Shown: 500
